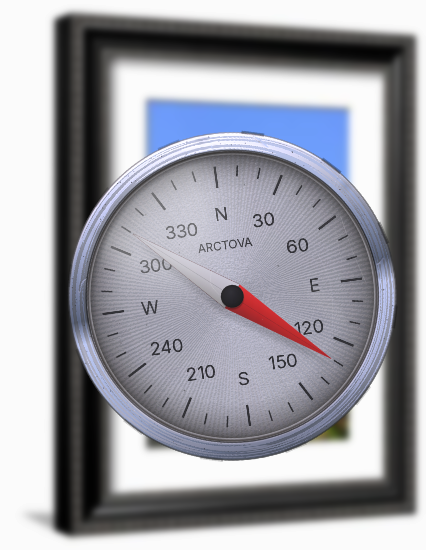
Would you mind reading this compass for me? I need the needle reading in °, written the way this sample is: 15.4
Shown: 130
